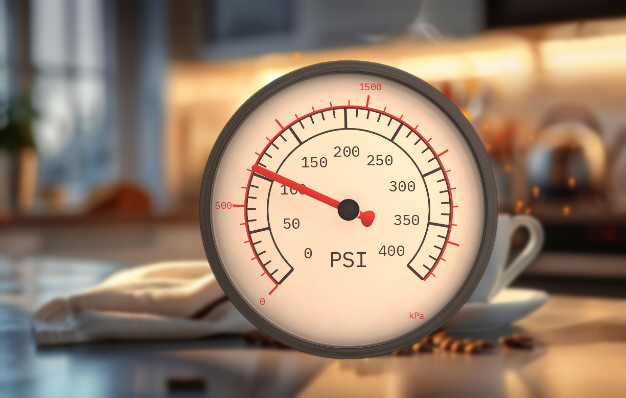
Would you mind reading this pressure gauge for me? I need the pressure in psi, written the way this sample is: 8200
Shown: 105
